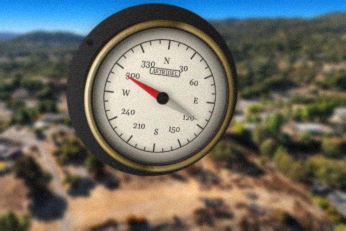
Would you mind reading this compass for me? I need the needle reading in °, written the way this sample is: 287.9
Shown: 295
